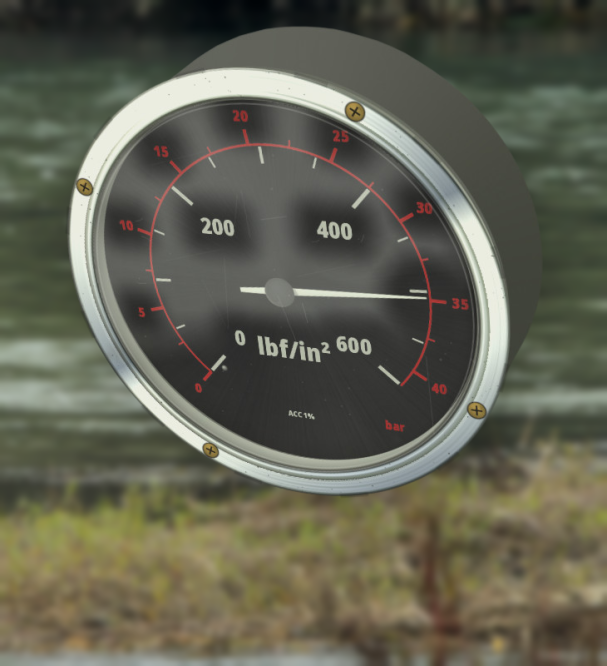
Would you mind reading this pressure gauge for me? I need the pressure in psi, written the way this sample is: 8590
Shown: 500
